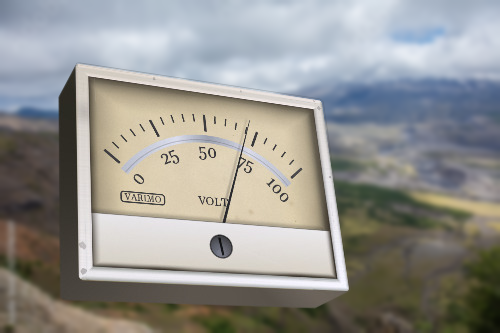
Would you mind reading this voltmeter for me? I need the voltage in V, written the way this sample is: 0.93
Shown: 70
